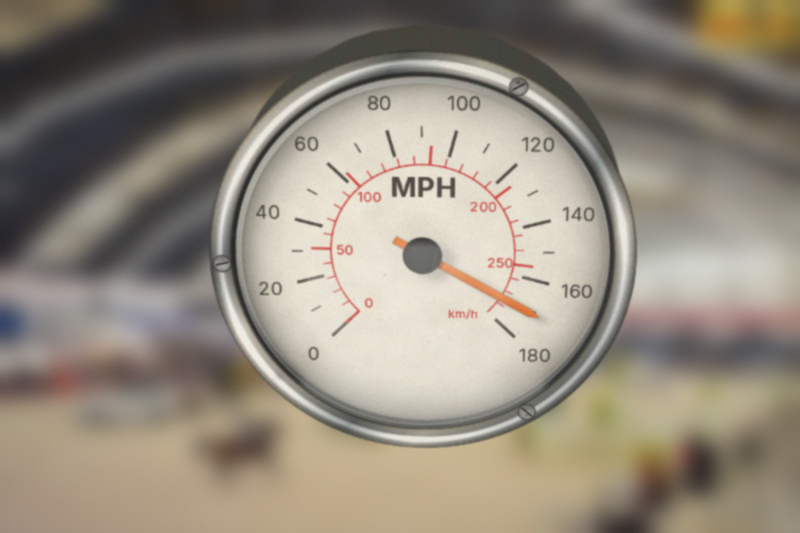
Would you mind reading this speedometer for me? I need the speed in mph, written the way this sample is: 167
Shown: 170
